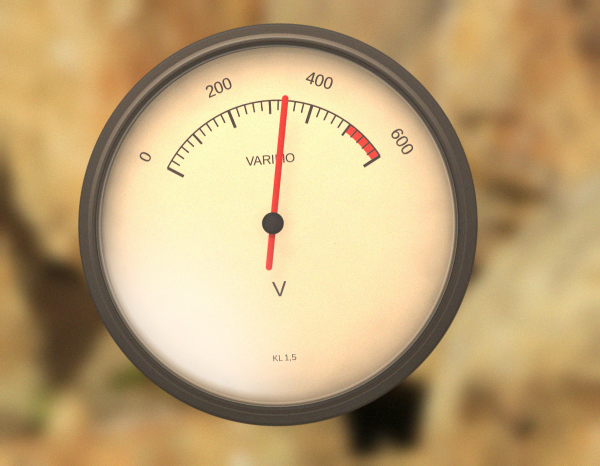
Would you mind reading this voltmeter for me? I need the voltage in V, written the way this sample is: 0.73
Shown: 340
